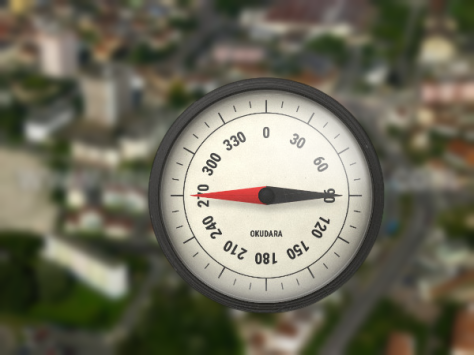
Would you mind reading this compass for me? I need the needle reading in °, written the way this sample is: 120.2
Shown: 270
